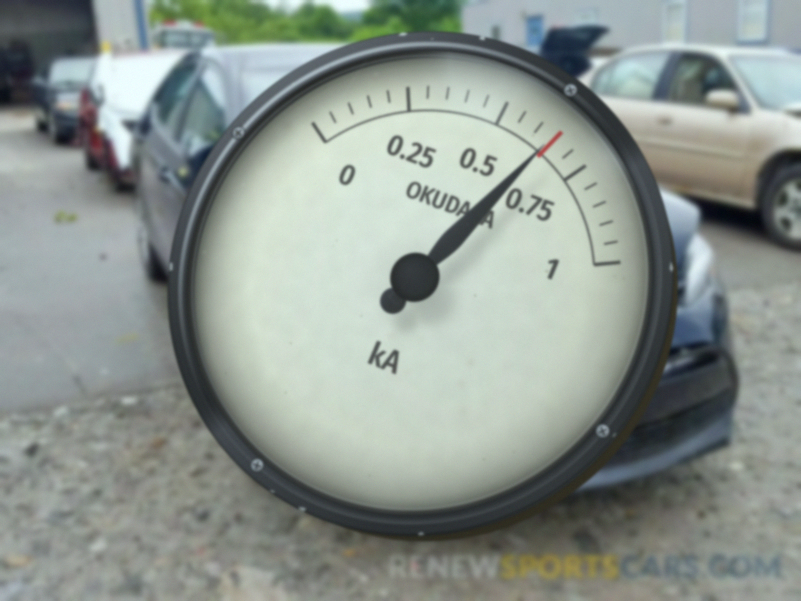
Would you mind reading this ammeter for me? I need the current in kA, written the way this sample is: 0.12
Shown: 0.65
